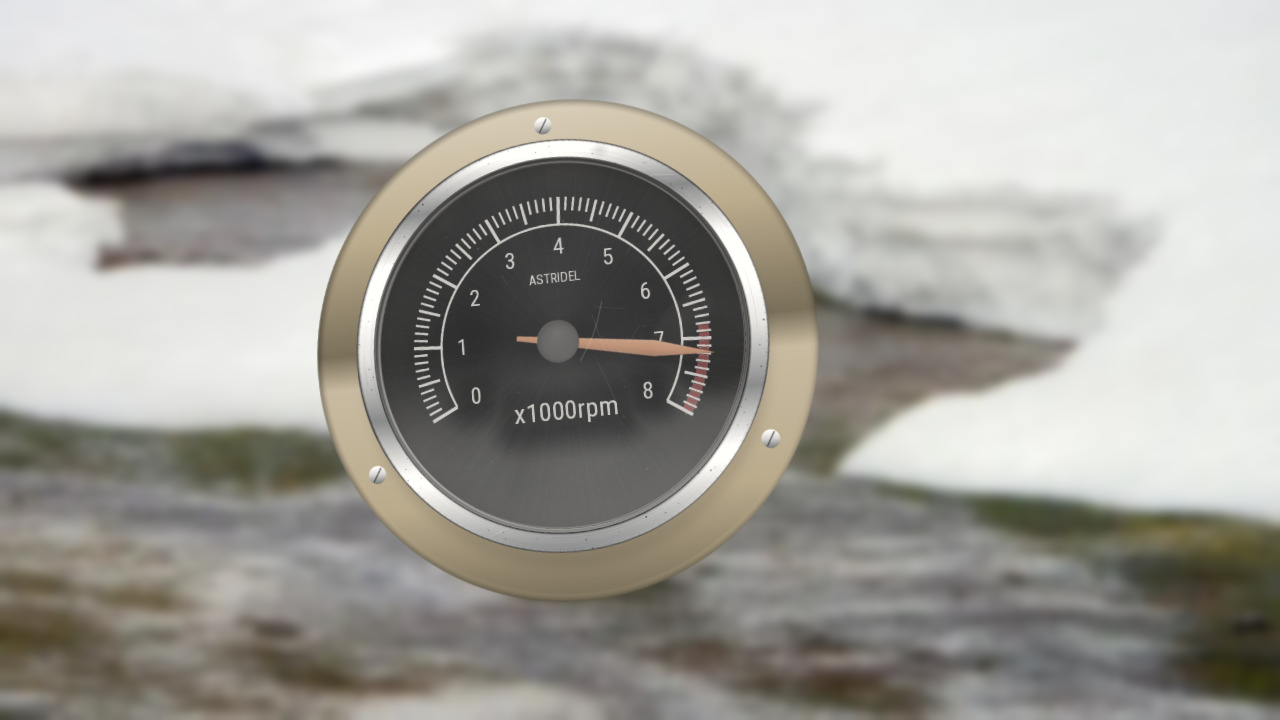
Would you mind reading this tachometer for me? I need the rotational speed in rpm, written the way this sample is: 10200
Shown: 7200
